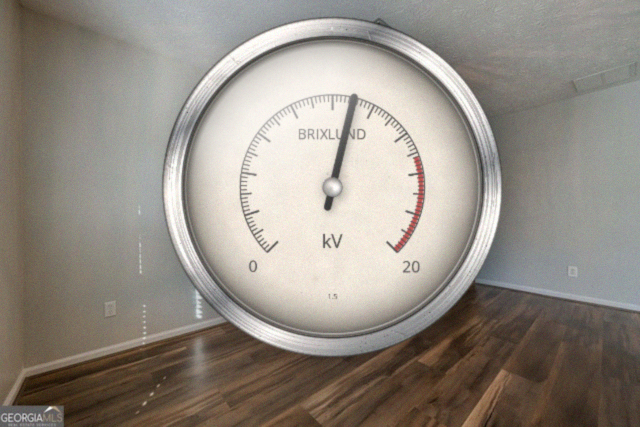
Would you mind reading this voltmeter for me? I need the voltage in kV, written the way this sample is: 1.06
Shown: 11
